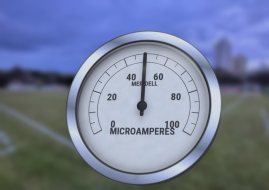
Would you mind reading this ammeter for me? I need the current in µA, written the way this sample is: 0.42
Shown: 50
